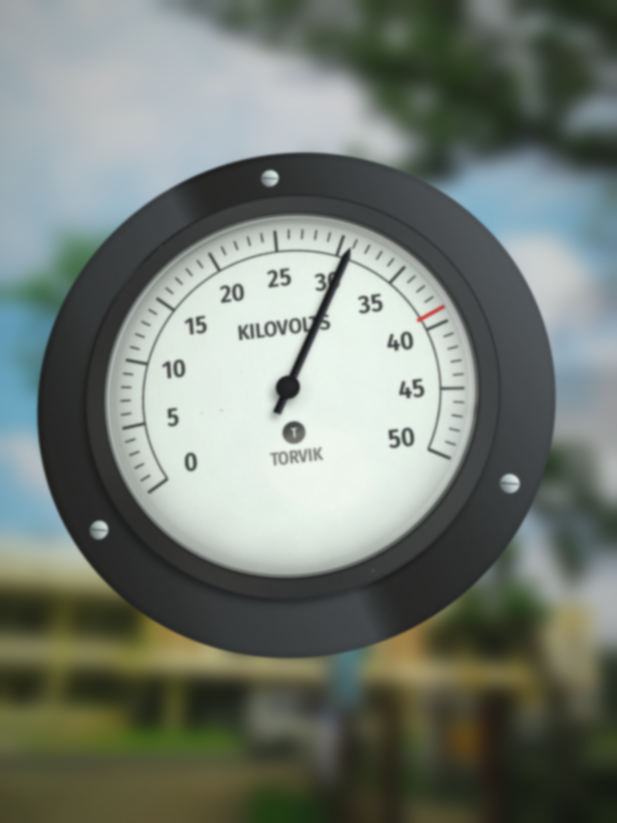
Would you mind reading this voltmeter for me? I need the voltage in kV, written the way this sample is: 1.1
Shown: 31
